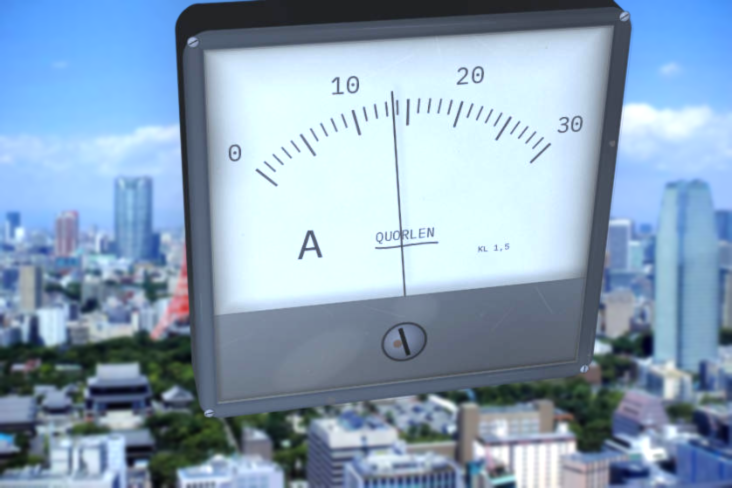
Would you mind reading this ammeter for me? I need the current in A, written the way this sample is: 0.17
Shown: 13.5
